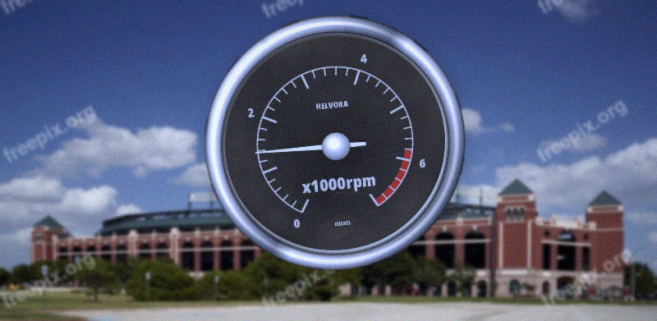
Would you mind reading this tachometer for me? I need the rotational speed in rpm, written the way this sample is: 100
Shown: 1400
